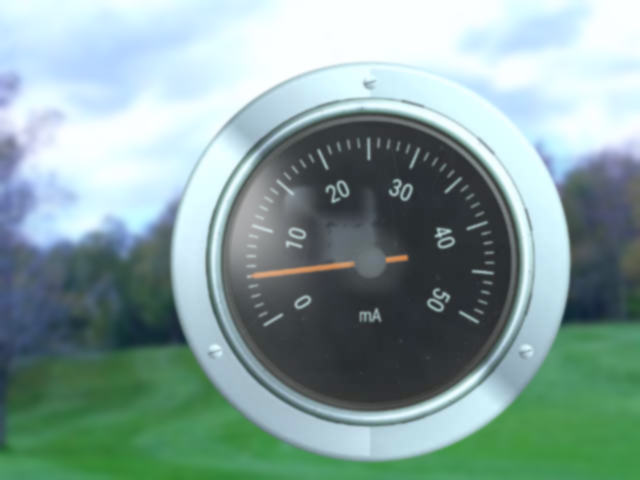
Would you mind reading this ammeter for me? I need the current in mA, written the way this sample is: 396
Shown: 5
